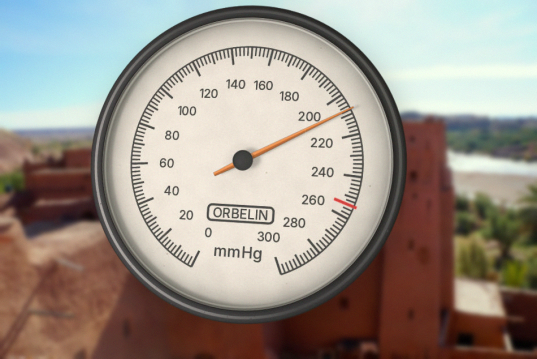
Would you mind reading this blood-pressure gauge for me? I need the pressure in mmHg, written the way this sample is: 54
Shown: 208
